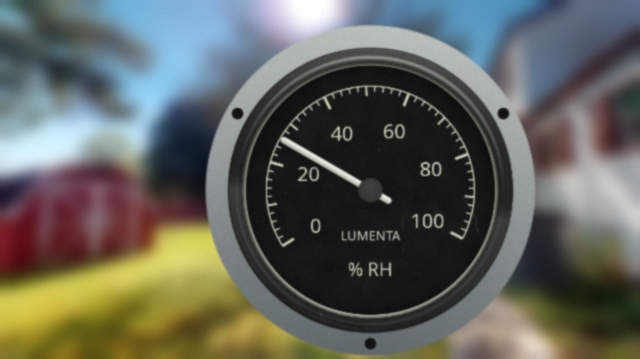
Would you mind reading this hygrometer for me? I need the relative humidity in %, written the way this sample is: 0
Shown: 26
